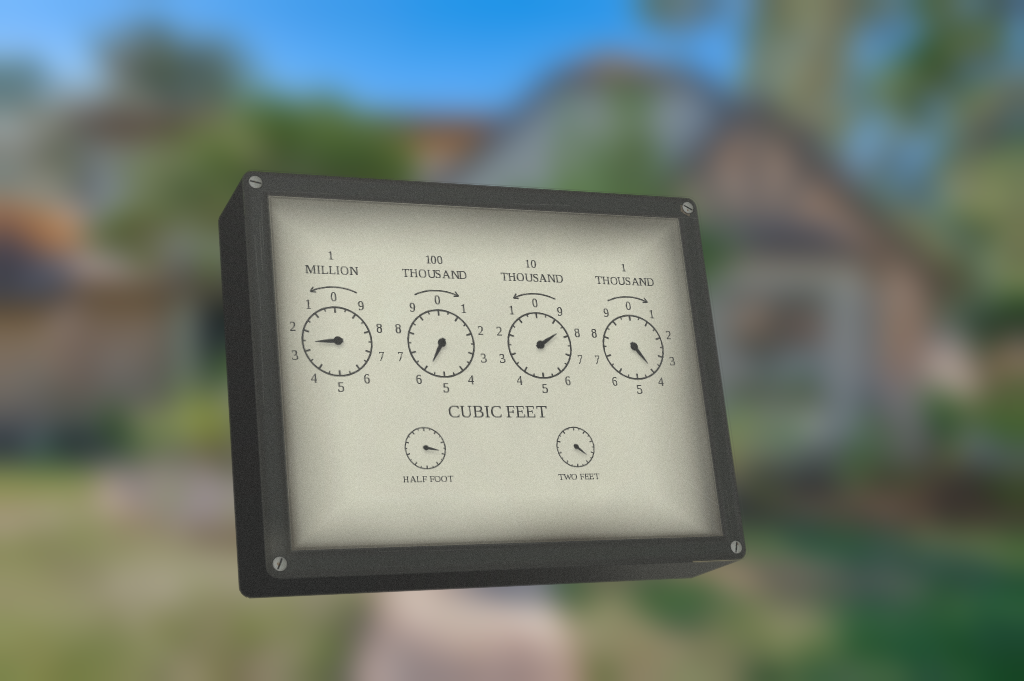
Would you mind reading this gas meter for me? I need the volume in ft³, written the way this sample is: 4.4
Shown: 258400
